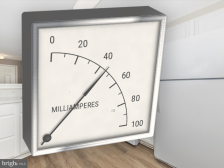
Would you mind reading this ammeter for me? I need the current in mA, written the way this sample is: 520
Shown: 45
